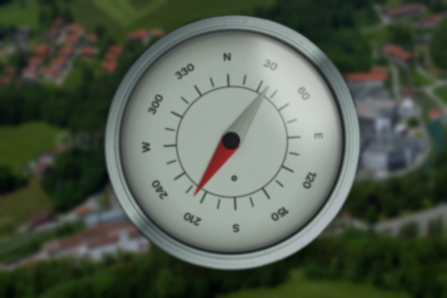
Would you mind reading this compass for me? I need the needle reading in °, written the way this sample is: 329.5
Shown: 217.5
